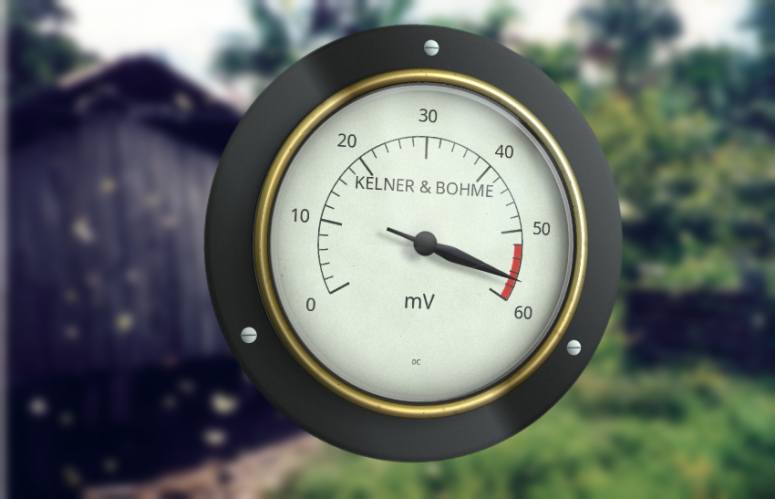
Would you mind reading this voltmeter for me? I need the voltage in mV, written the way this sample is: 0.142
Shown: 57
